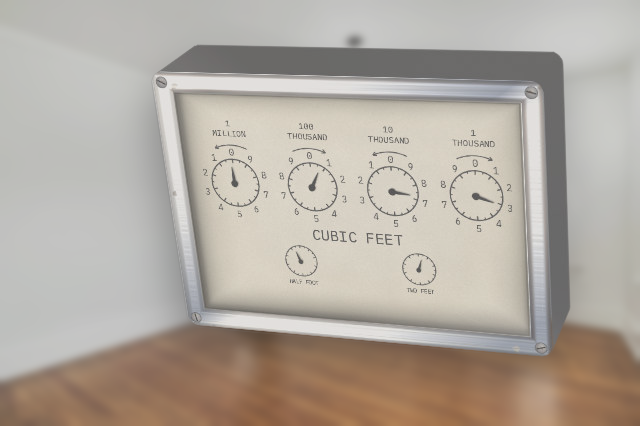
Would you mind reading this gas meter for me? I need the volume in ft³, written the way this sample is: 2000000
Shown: 7300
